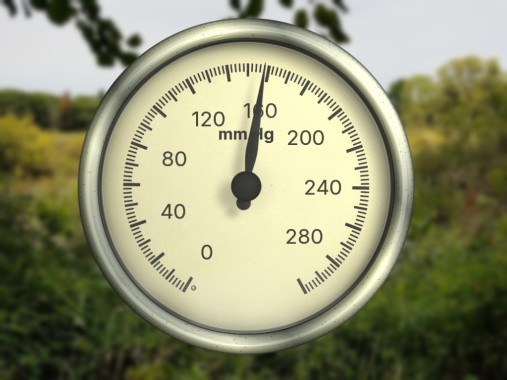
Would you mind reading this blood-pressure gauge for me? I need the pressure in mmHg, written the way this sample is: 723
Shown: 158
